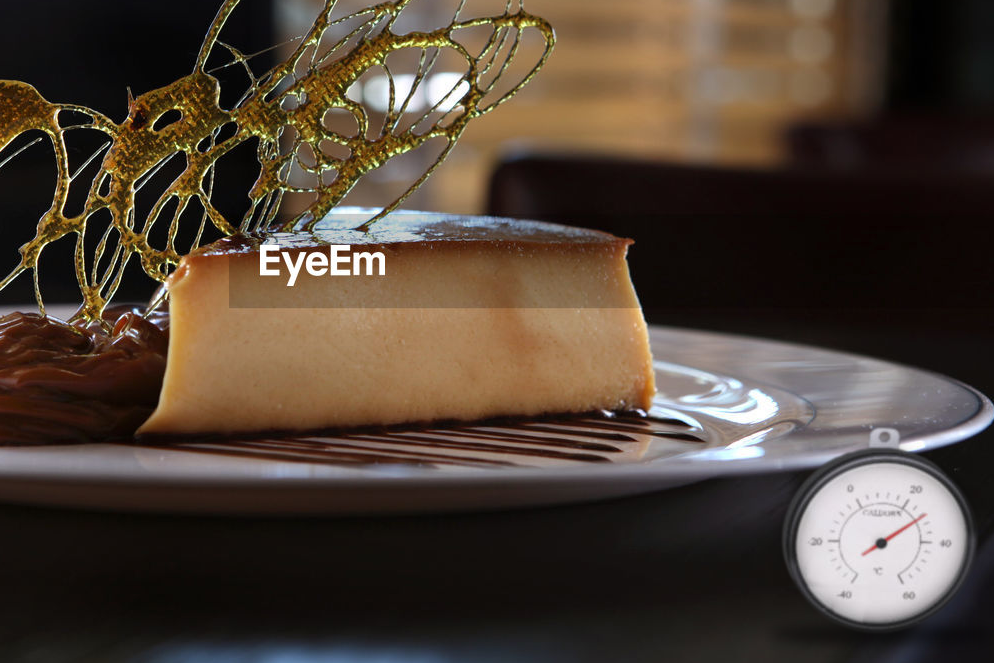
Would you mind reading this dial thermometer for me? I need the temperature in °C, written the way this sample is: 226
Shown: 28
